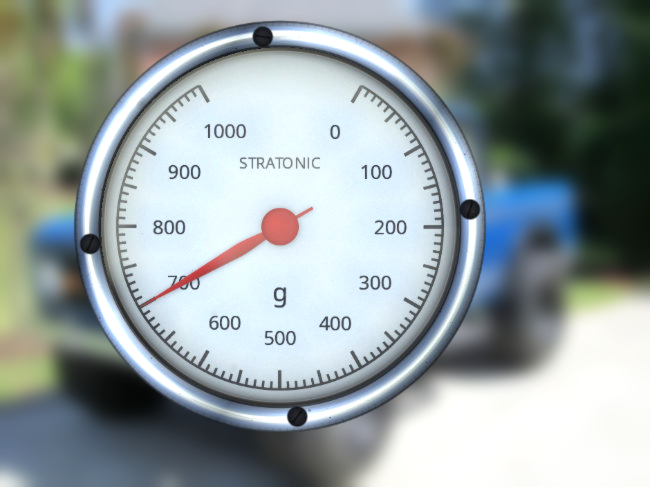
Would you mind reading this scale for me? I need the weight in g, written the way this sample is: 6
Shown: 700
